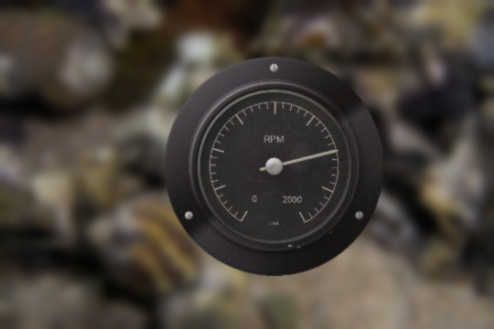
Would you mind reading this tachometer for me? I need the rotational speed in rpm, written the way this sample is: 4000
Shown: 1500
